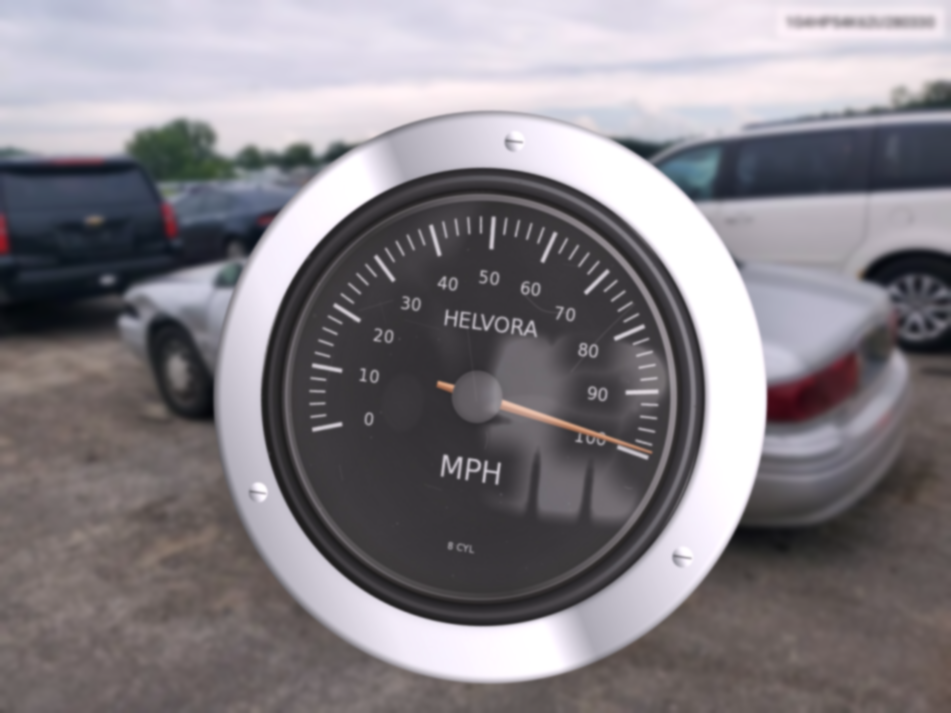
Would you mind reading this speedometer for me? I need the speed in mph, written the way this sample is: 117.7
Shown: 99
